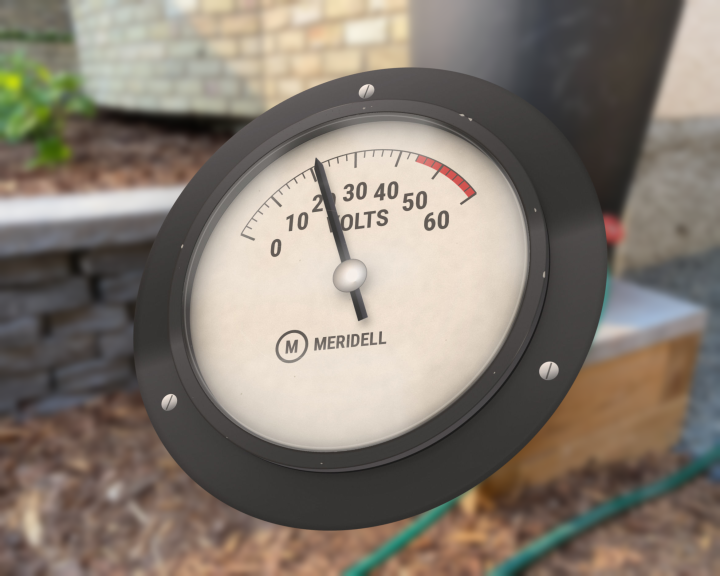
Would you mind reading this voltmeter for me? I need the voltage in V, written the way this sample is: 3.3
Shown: 22
